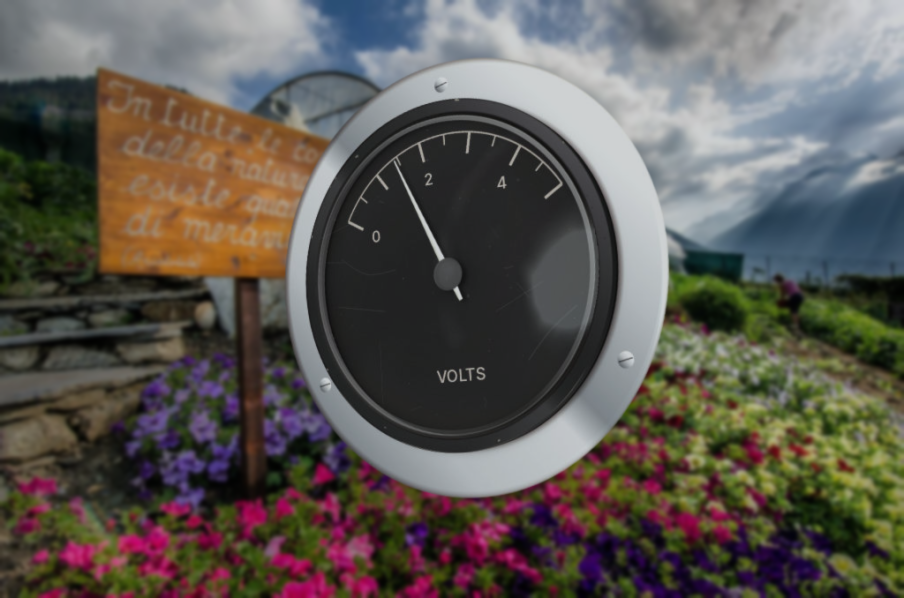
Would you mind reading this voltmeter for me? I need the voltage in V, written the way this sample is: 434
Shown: 1.5
